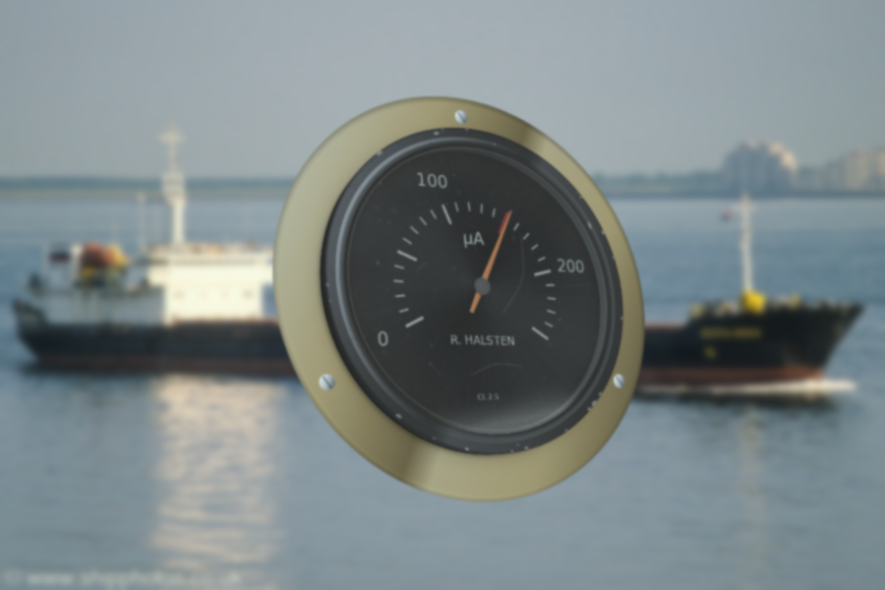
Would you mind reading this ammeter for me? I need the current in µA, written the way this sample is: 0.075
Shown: 150
